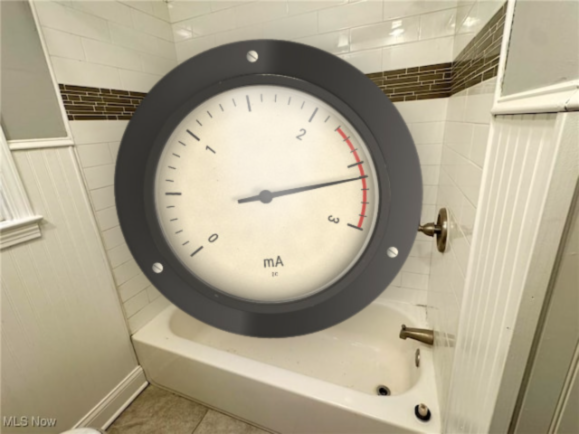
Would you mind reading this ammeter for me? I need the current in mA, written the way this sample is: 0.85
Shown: 2.6
